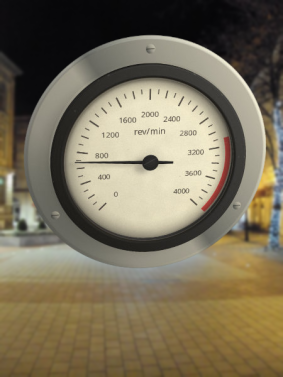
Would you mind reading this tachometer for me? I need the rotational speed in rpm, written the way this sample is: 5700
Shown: 700
